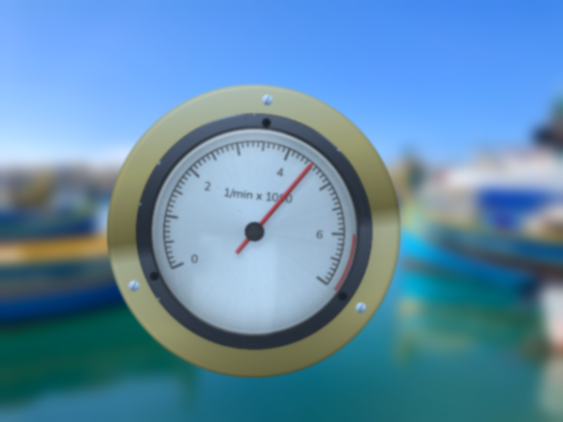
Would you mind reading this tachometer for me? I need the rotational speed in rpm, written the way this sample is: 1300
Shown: 4500
